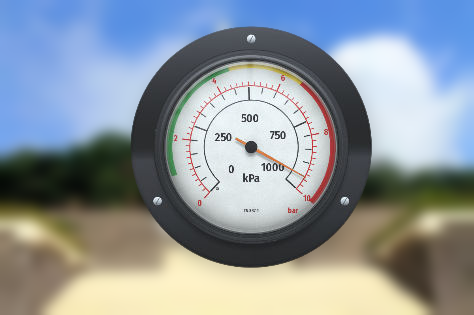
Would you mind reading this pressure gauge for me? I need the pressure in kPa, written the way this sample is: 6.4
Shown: 950
